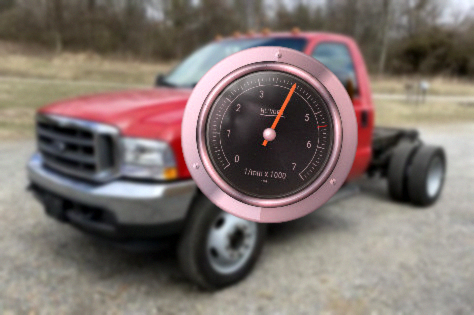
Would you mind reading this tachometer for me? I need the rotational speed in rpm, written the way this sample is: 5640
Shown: 4000
